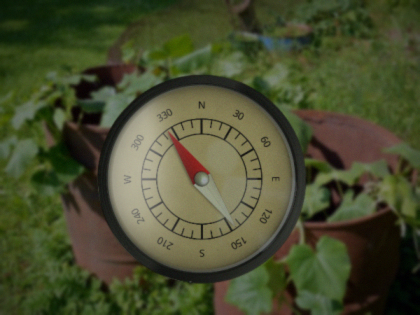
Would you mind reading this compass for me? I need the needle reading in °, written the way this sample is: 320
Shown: 325
